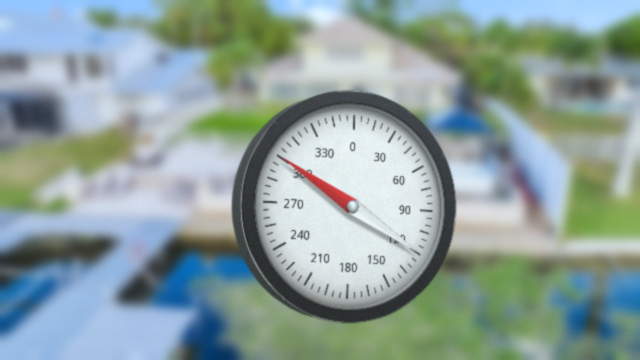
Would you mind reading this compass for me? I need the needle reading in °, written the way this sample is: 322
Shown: 300
